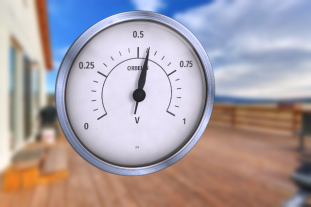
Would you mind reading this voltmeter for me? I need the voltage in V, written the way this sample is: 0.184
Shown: 0.55
